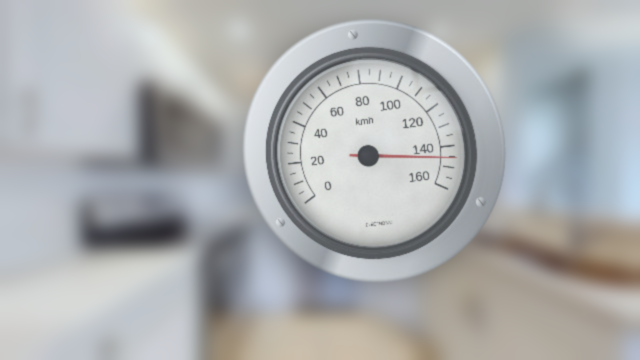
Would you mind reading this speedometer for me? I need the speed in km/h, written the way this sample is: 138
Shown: 145
